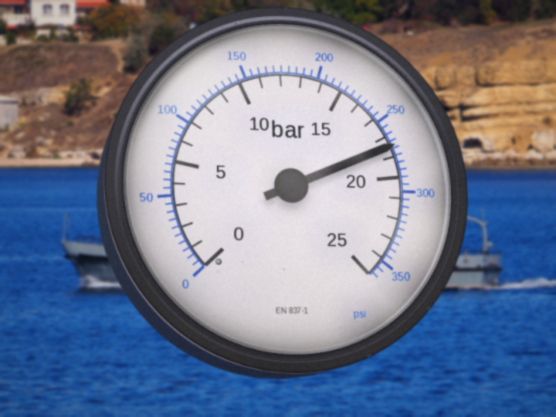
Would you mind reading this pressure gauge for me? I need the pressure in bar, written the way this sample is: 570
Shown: 18.5
